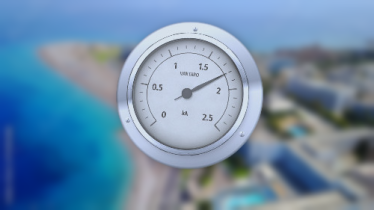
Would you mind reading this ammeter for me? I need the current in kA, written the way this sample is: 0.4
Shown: 1.8
